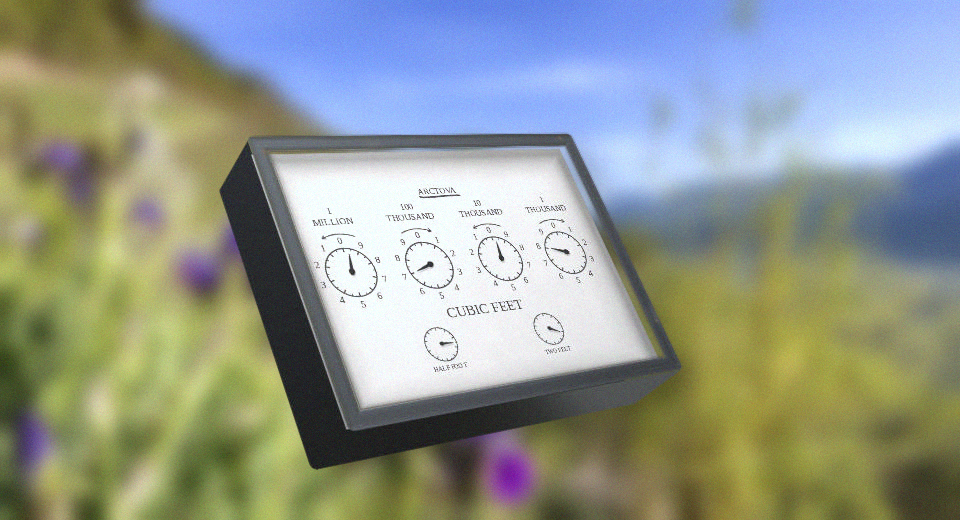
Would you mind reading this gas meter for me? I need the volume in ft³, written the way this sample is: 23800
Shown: 969800
